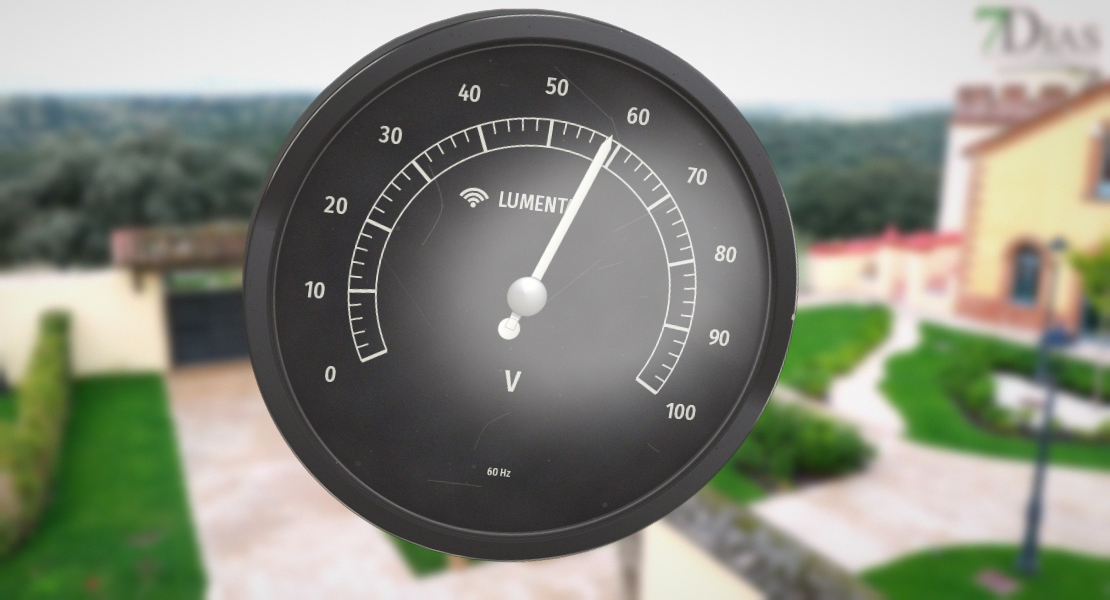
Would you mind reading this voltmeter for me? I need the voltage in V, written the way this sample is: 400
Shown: 58
